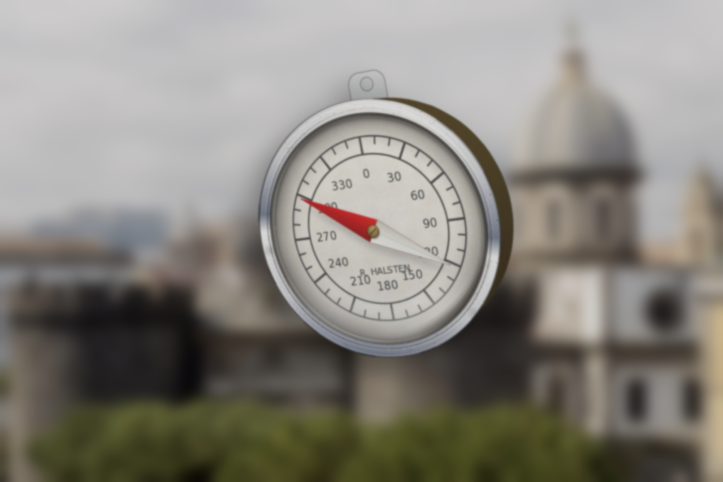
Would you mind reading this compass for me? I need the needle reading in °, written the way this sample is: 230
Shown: 300
